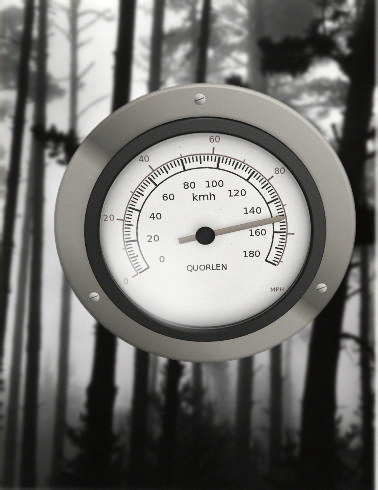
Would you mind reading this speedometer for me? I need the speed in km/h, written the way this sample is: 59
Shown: 150
